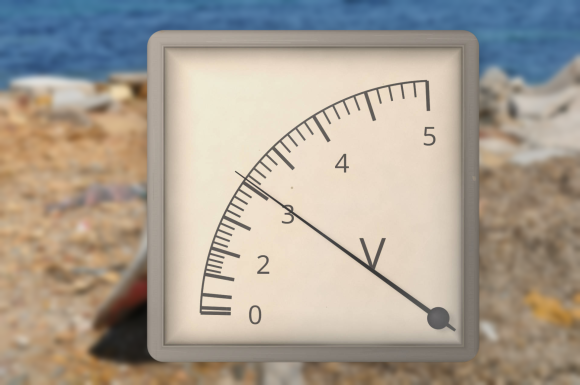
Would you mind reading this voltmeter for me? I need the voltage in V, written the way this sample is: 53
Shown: 3.05
